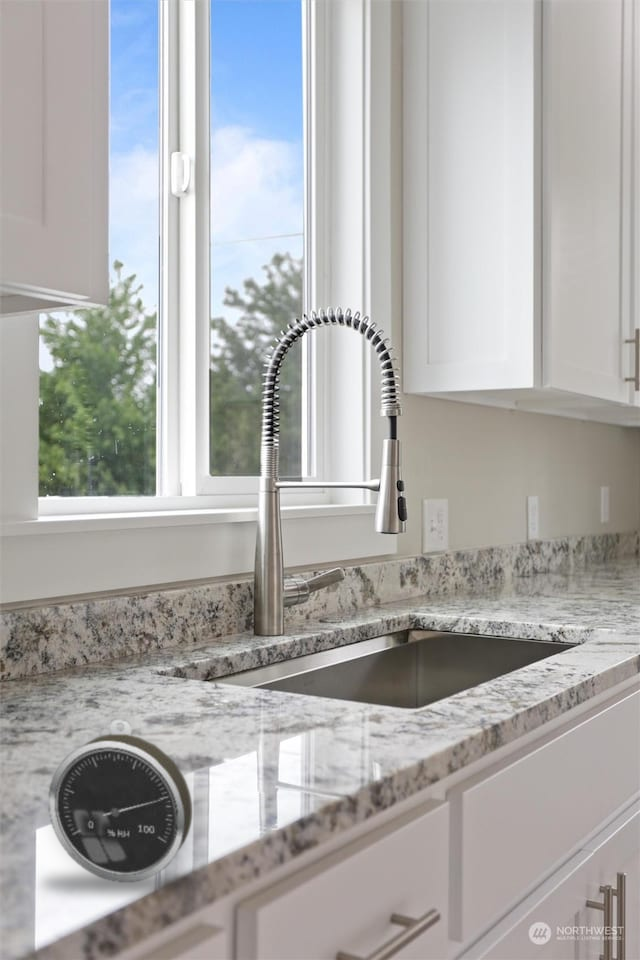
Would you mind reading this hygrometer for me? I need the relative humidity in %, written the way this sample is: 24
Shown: 80
